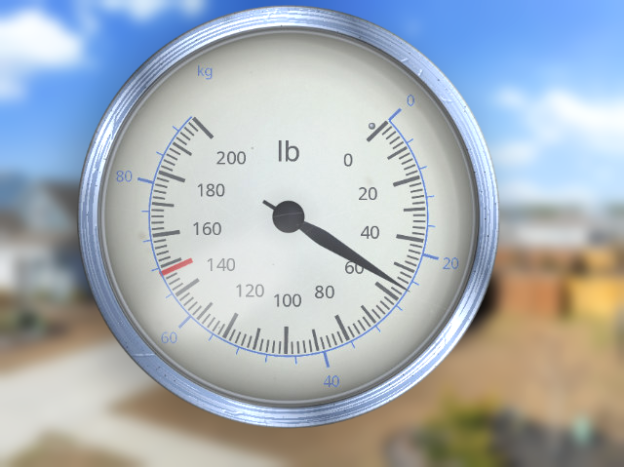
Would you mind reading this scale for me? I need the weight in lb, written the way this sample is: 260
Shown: 56
